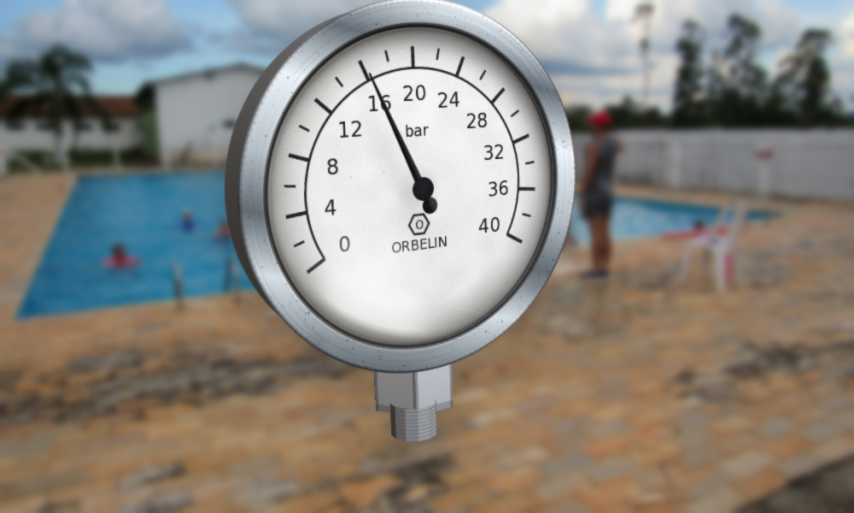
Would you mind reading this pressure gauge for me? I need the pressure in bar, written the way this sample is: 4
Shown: 16
